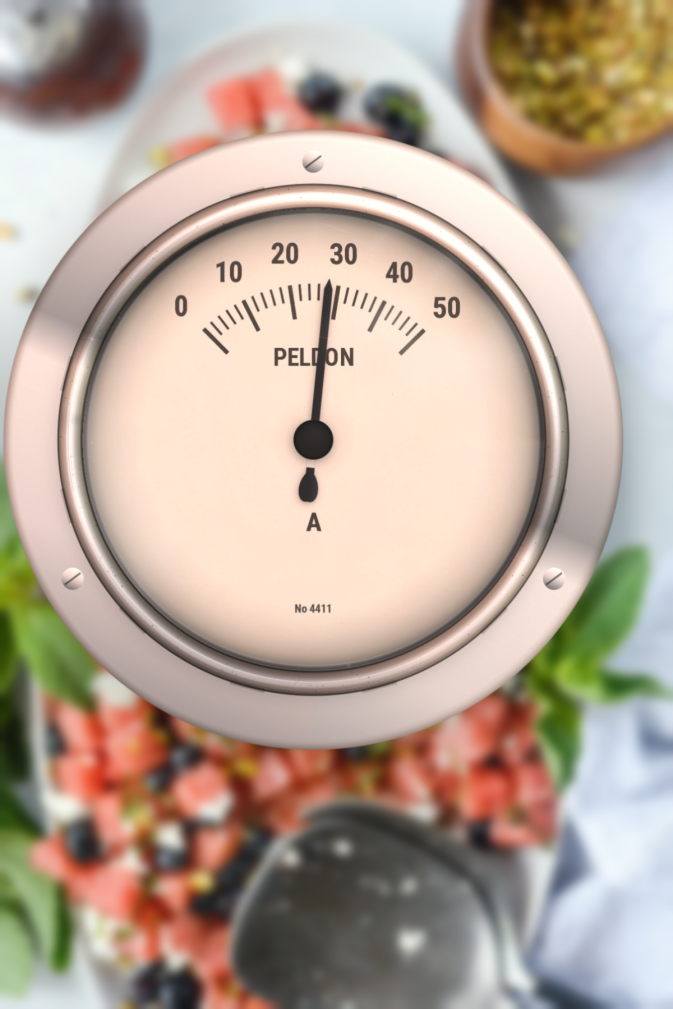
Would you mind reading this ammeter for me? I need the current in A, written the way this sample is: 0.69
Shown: 28
